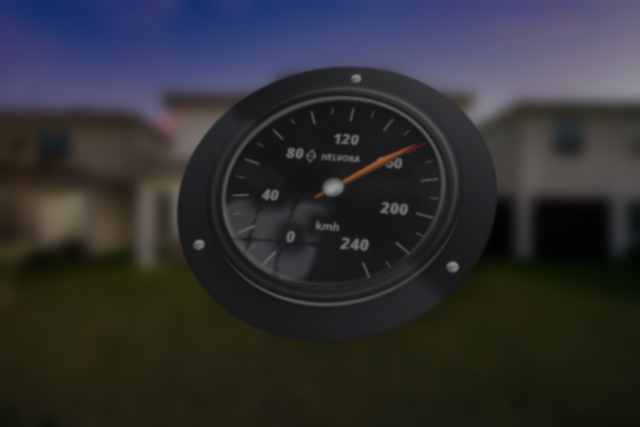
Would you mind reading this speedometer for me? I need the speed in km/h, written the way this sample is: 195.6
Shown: 160
